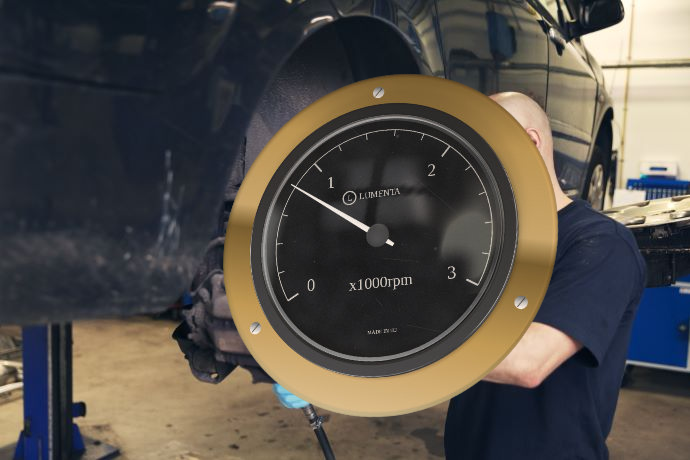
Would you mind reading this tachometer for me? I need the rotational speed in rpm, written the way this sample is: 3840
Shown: 800
